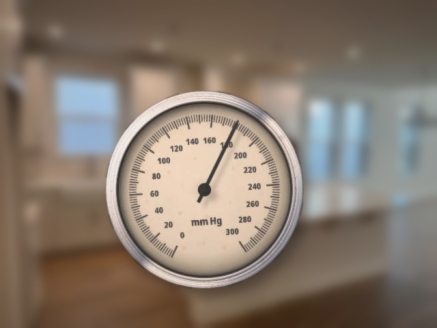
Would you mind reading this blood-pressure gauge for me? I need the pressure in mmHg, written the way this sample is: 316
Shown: 180
